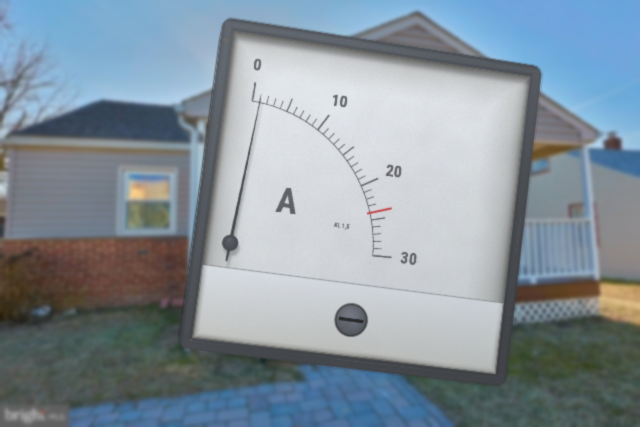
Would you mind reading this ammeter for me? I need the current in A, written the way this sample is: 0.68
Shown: 1
